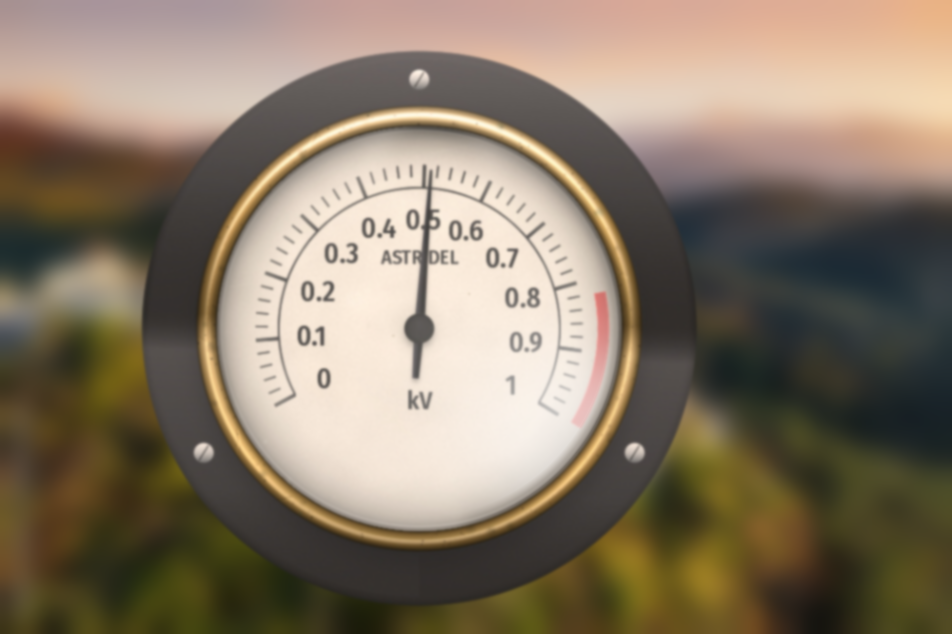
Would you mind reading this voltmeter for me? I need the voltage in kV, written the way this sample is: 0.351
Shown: 0.51
